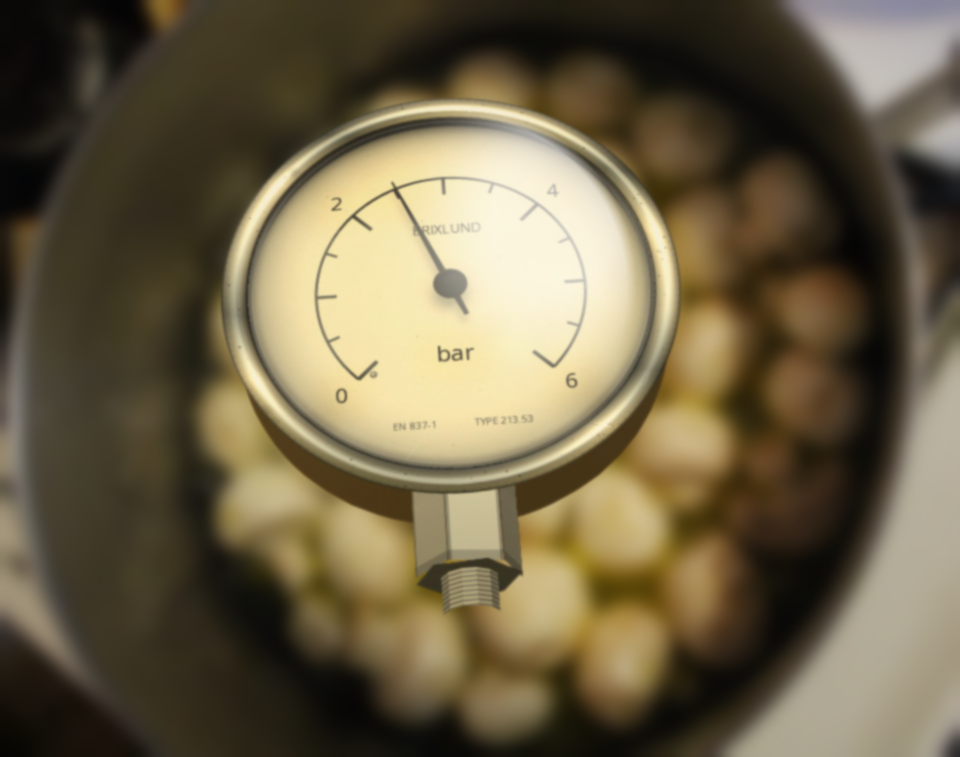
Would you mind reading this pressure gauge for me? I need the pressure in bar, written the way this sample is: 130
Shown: 2.5
